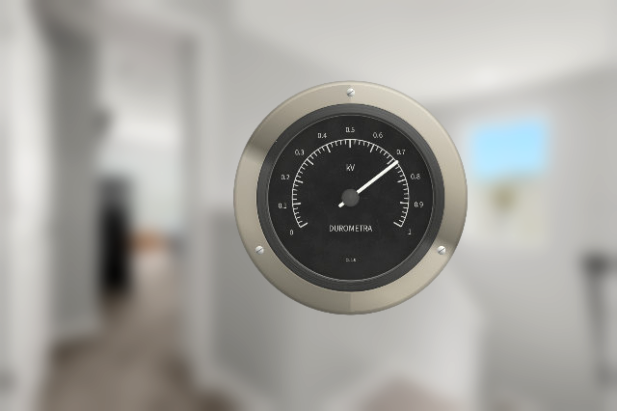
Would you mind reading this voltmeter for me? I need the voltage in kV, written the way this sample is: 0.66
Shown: 0.72
